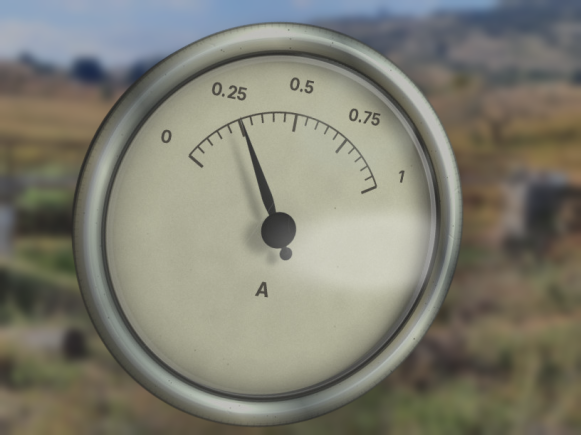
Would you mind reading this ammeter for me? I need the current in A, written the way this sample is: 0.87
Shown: 0.25
